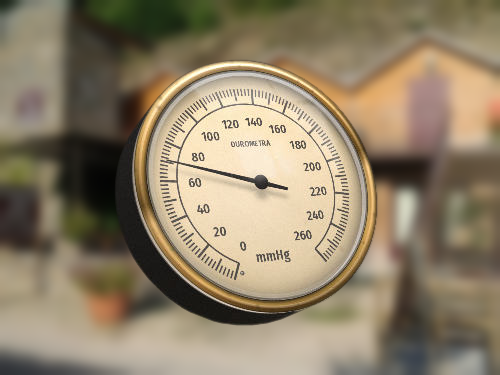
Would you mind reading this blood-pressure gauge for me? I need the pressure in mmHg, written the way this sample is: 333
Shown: 70
